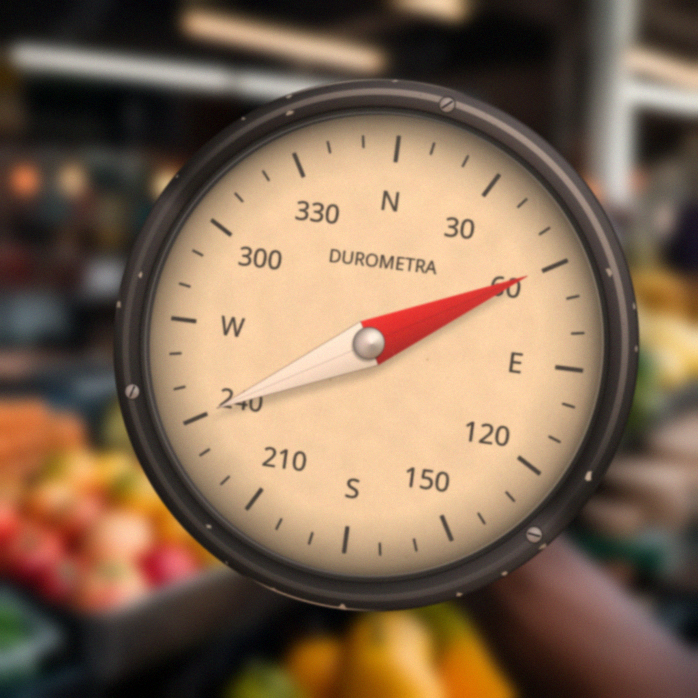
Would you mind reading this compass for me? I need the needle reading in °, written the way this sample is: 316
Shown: 60
